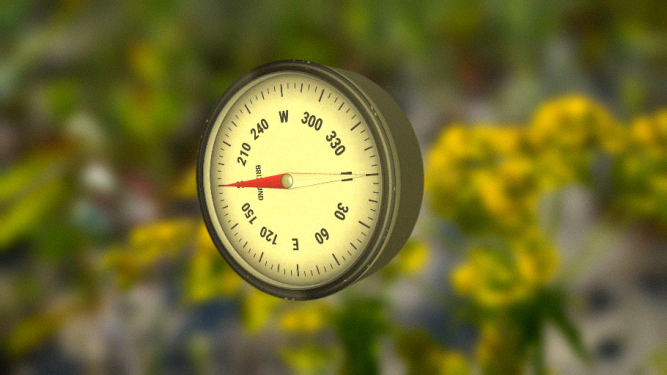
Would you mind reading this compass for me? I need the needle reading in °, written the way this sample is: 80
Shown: 180
